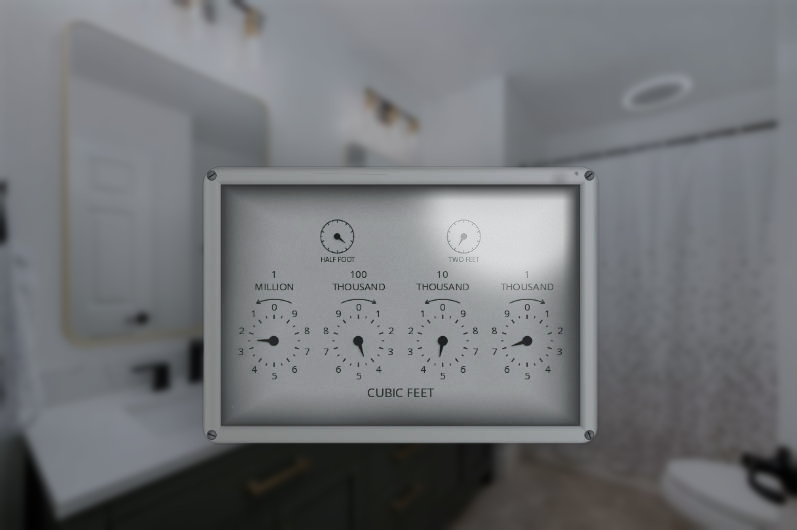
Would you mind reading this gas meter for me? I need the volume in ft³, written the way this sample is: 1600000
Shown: 244700
